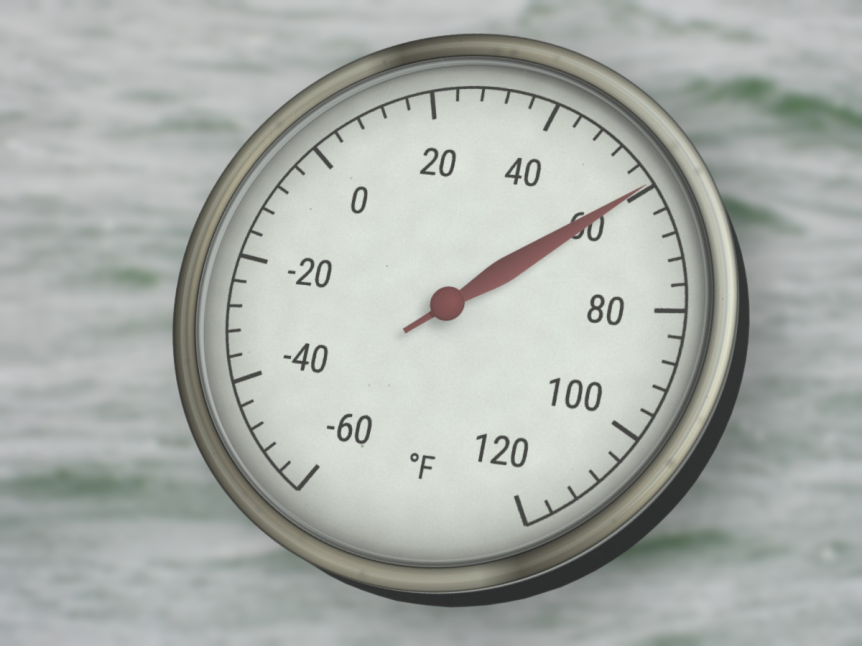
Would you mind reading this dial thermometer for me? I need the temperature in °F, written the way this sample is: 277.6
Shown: 60
